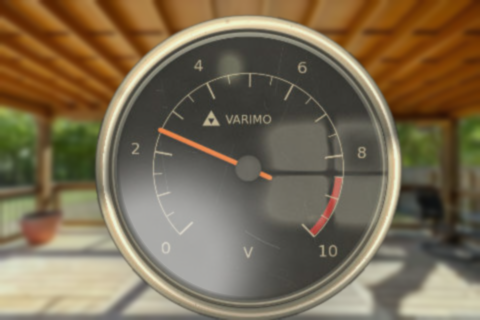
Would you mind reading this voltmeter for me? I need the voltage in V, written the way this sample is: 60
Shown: 2.5
